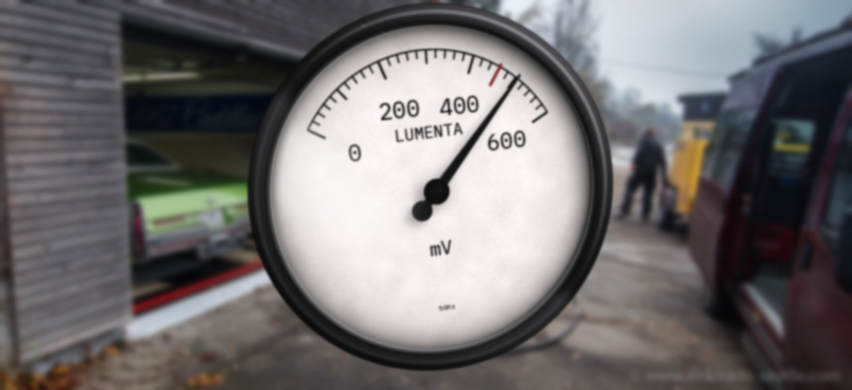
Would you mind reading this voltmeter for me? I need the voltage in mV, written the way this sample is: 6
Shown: 500
